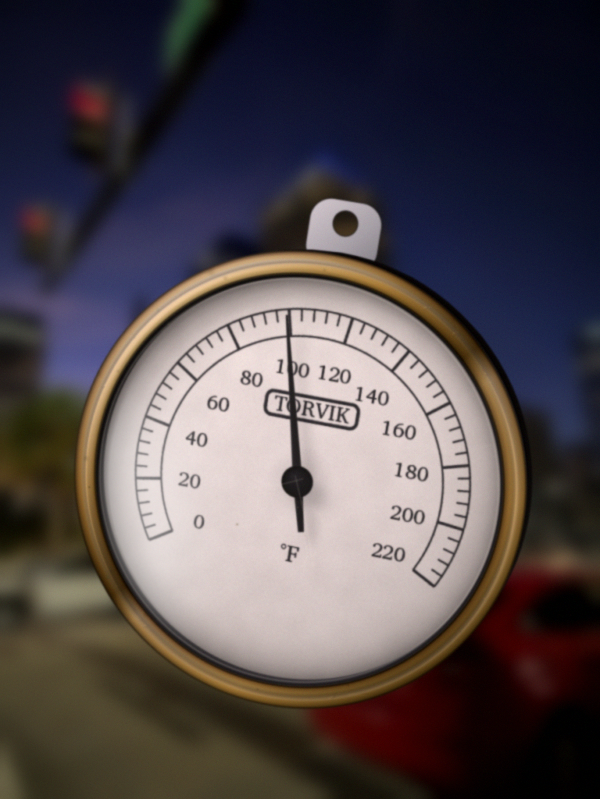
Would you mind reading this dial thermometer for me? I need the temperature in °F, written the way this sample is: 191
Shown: 100
